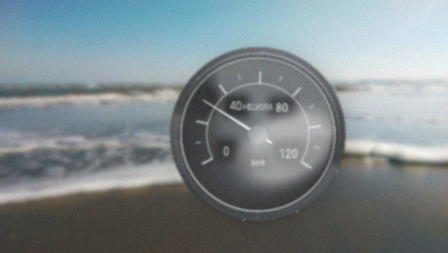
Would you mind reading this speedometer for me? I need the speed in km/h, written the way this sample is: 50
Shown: 30
